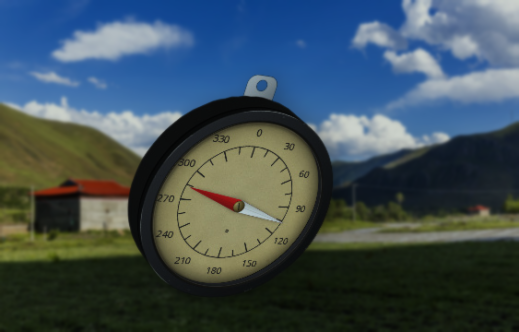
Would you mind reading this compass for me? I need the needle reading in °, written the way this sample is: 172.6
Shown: 285
